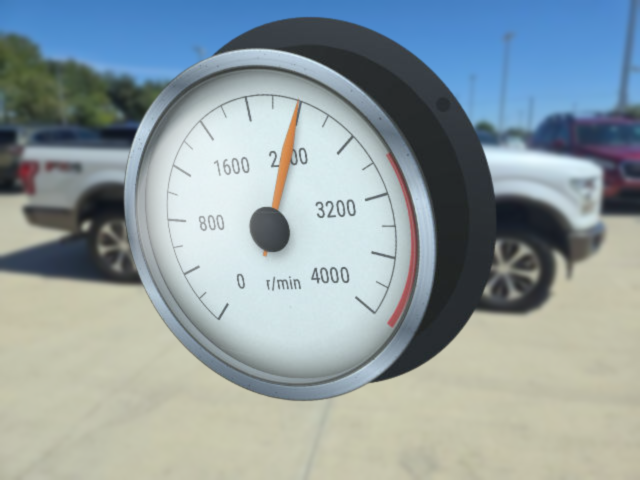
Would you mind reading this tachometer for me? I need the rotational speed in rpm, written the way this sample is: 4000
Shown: 2400
